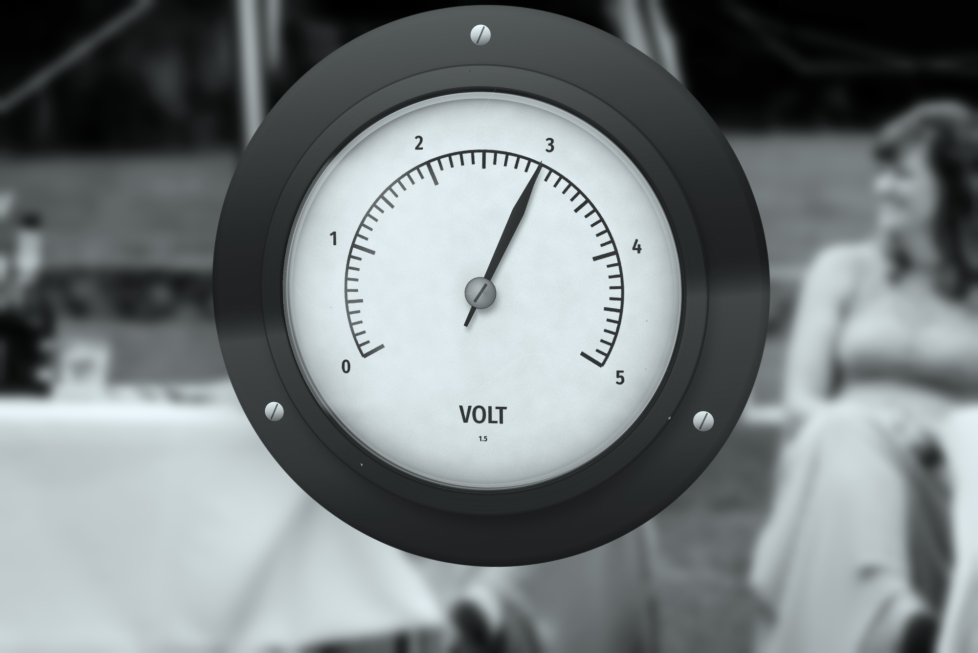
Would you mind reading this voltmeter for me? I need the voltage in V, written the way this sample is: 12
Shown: 3
